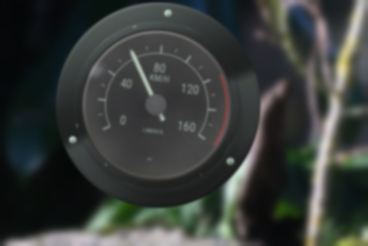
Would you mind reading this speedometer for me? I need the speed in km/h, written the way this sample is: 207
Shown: 60
